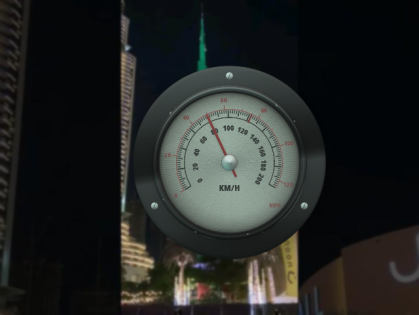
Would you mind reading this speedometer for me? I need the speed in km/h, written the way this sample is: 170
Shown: 80
